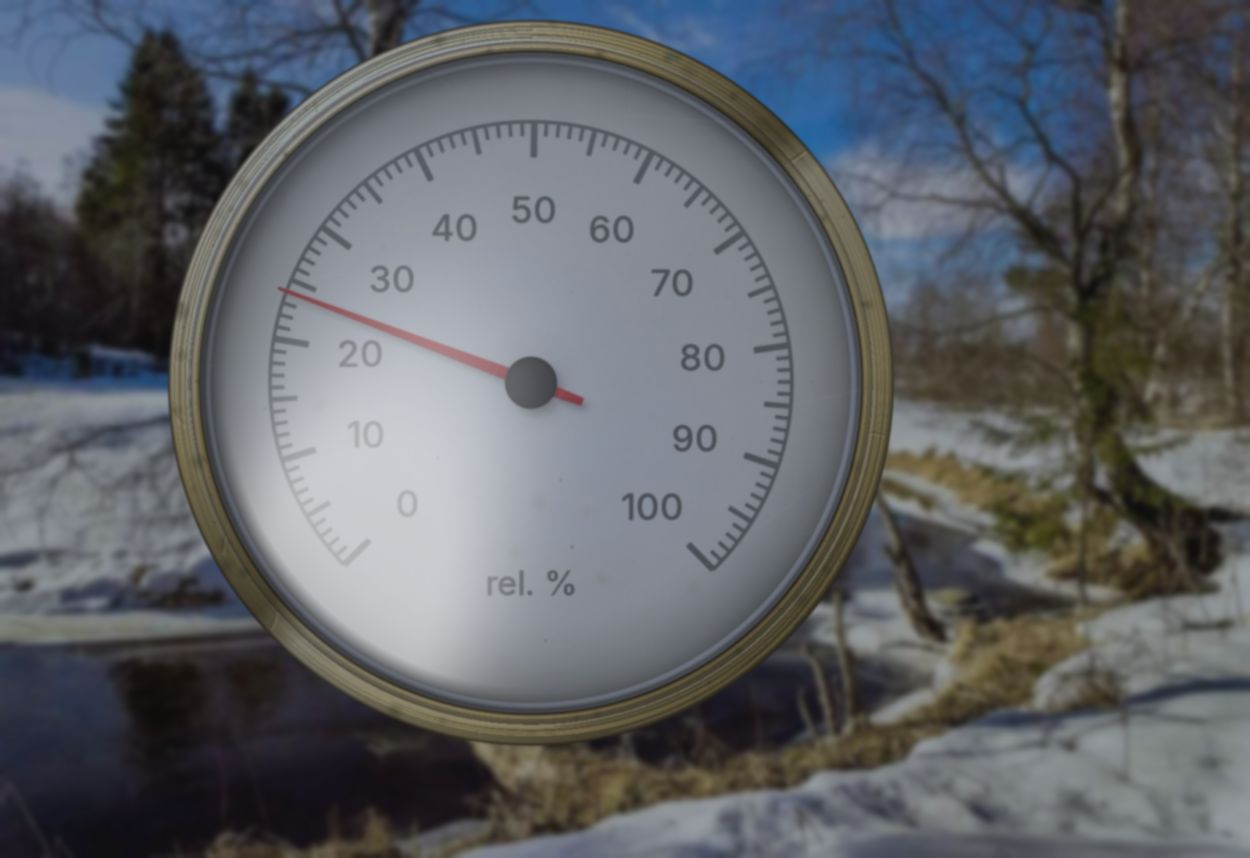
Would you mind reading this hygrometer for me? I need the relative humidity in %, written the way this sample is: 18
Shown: 24
